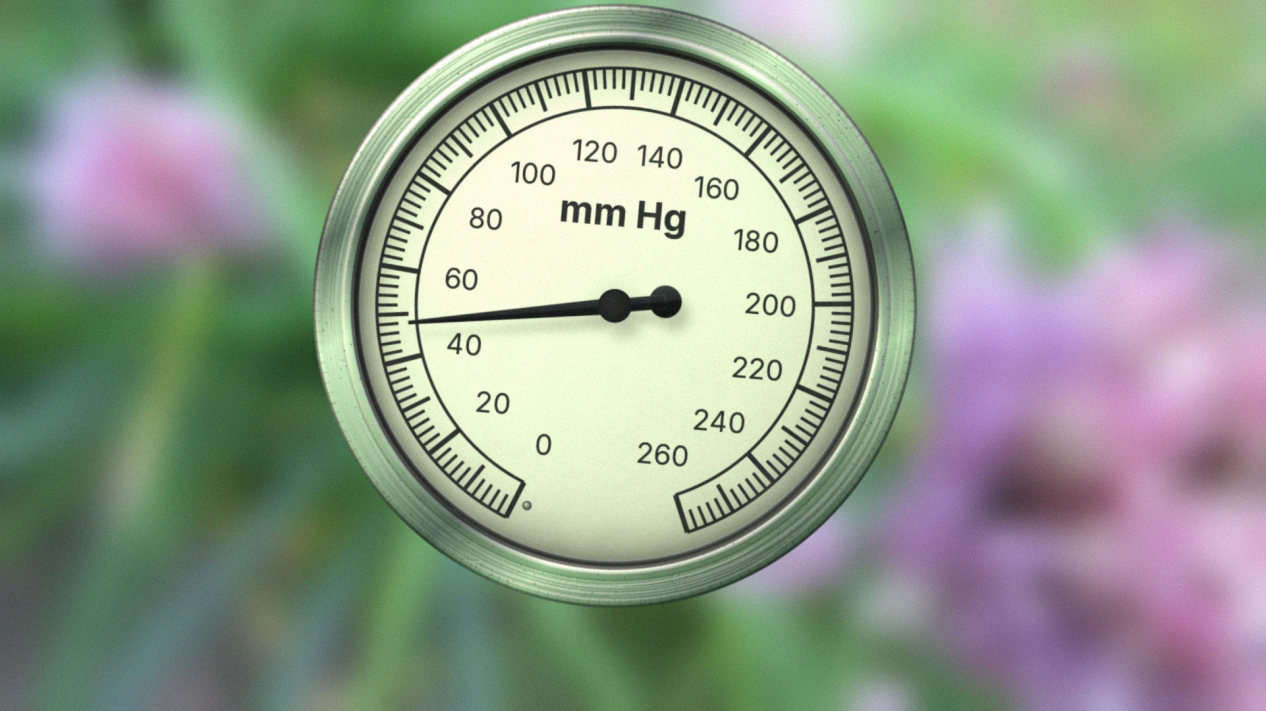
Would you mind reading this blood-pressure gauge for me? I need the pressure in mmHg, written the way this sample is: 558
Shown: 48
